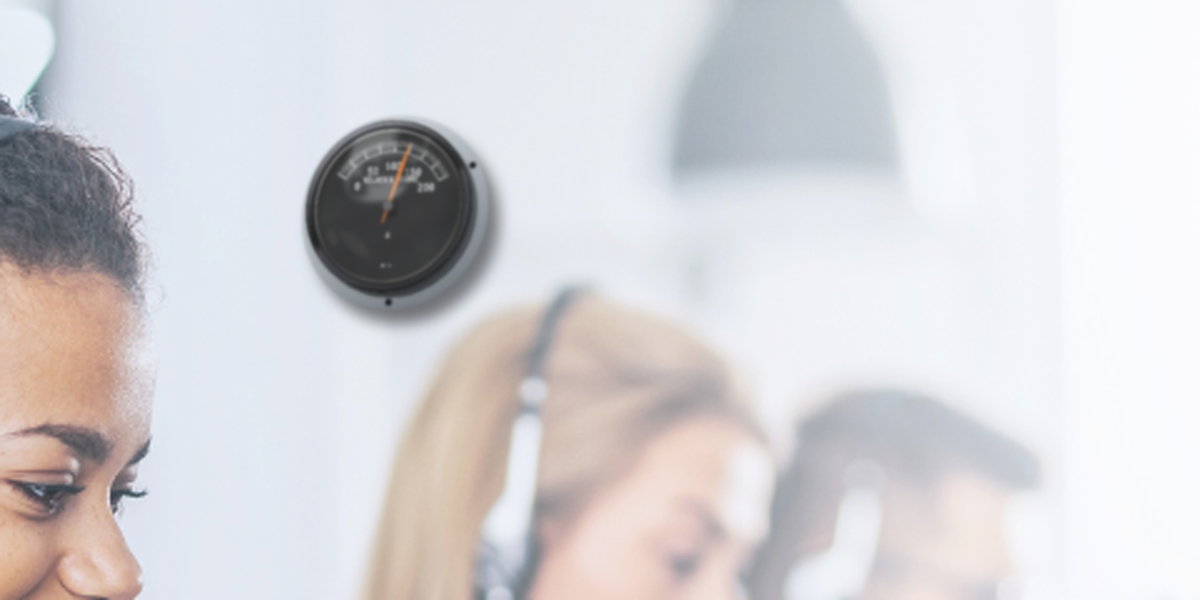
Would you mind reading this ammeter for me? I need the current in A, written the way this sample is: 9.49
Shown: 125
